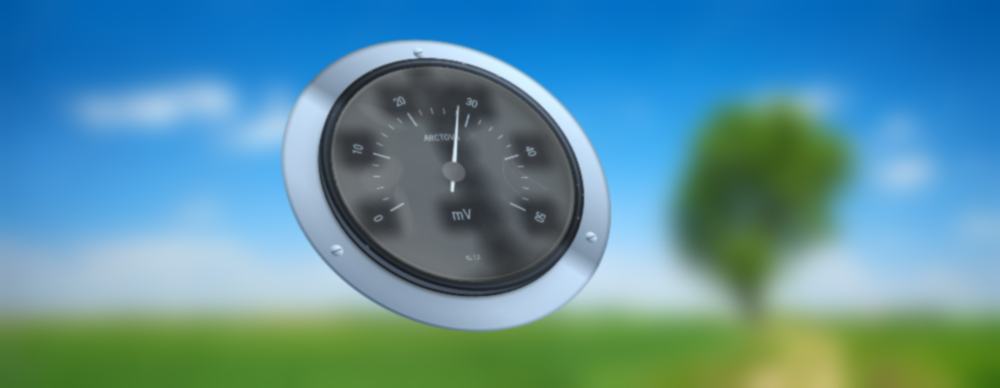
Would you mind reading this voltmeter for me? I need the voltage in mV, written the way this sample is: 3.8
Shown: 28
